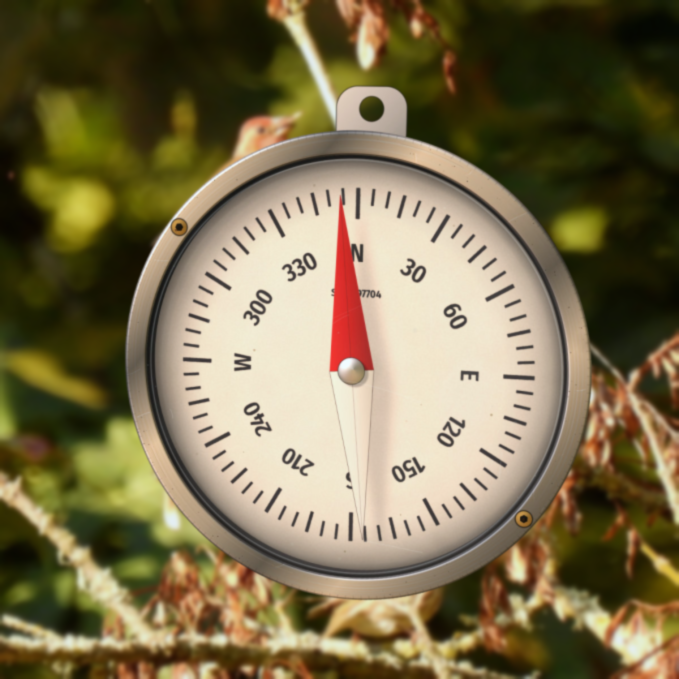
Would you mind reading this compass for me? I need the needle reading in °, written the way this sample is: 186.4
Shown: 355
